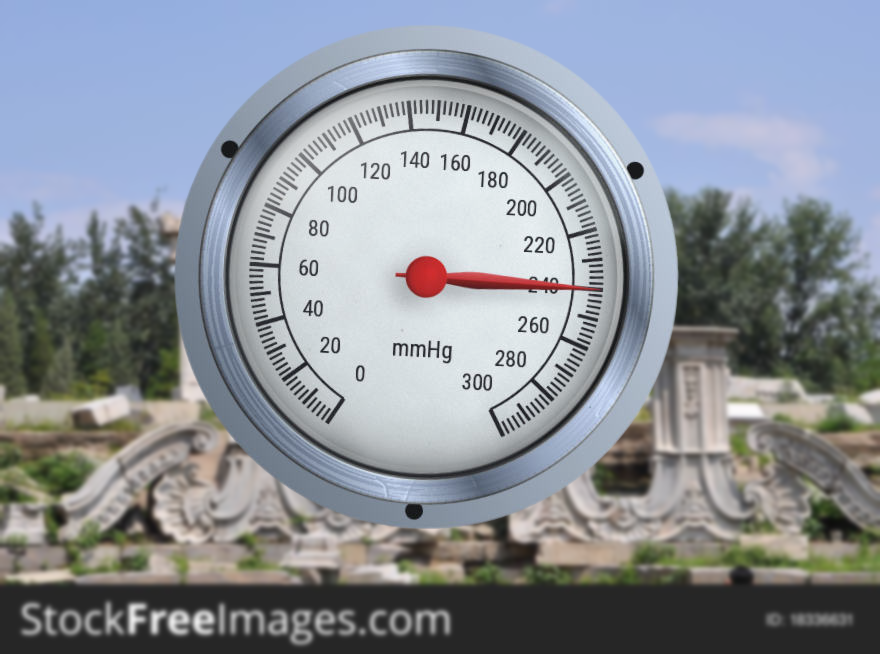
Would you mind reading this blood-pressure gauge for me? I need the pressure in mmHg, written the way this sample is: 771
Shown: 240
